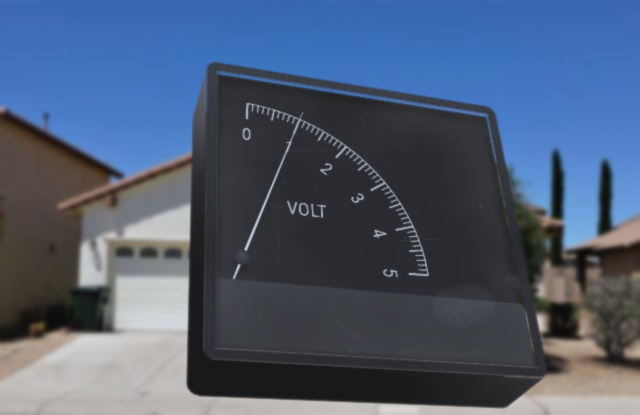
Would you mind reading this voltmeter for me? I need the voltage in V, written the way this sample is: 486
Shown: 1
